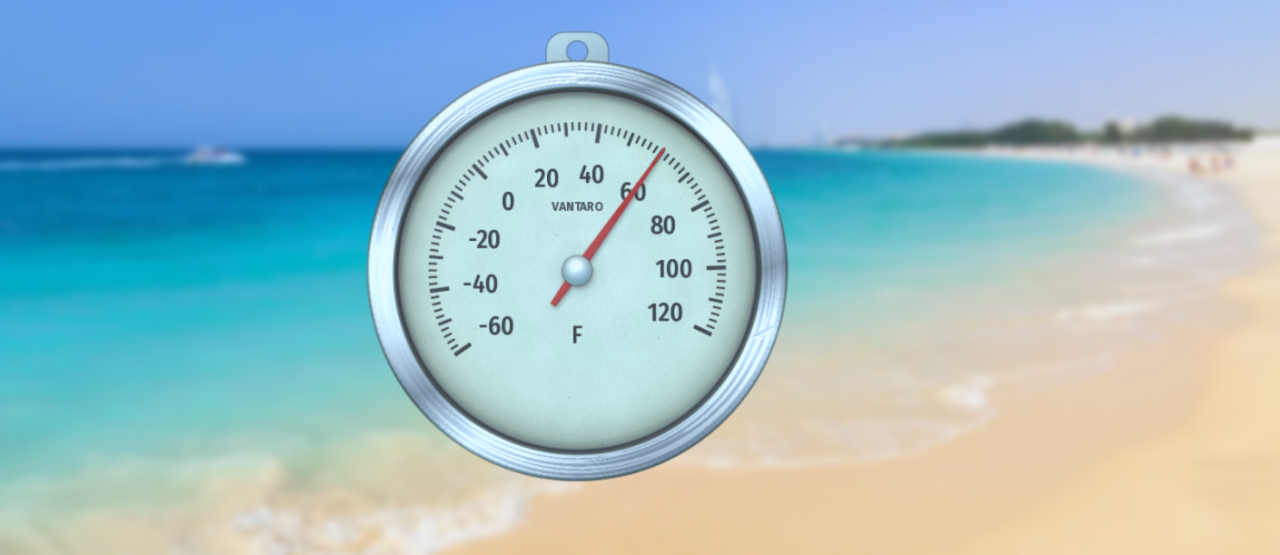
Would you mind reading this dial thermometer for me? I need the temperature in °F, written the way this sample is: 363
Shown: 60
